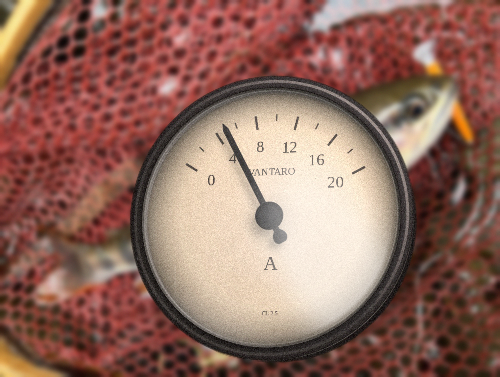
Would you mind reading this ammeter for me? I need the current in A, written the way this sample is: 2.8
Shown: 5
